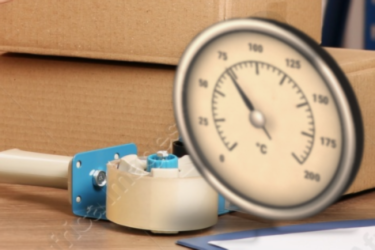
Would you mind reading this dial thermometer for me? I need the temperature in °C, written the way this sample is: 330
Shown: 75
